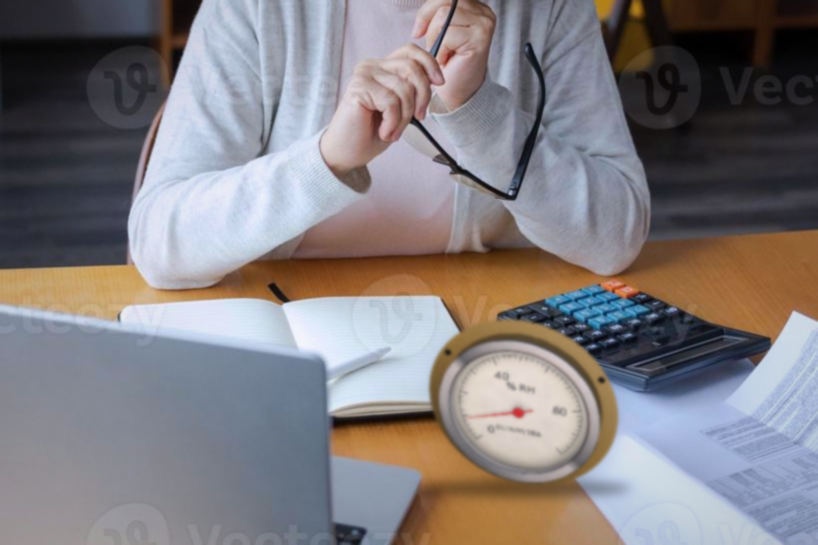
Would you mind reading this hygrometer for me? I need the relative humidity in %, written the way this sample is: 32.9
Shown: 10
